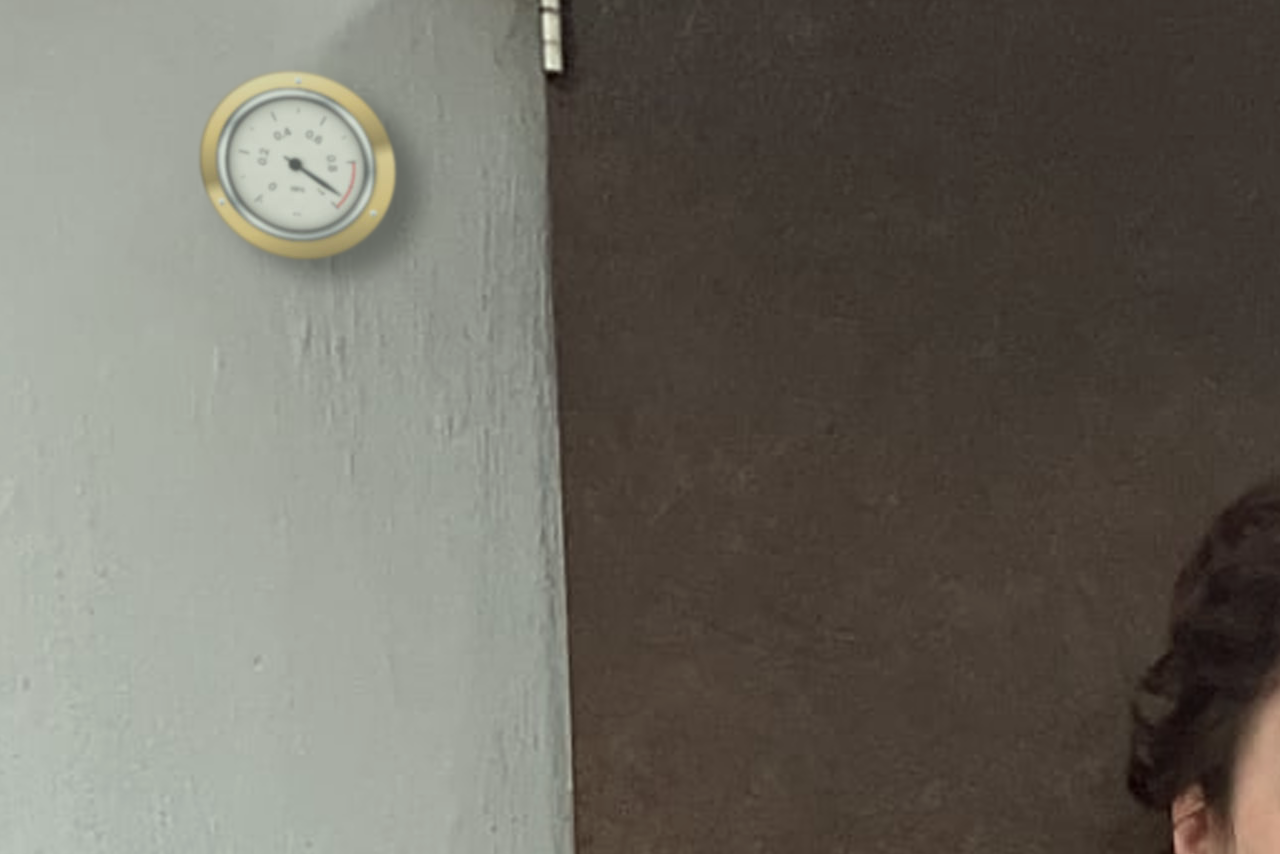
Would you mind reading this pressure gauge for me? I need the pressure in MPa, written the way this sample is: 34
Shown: 0.95
